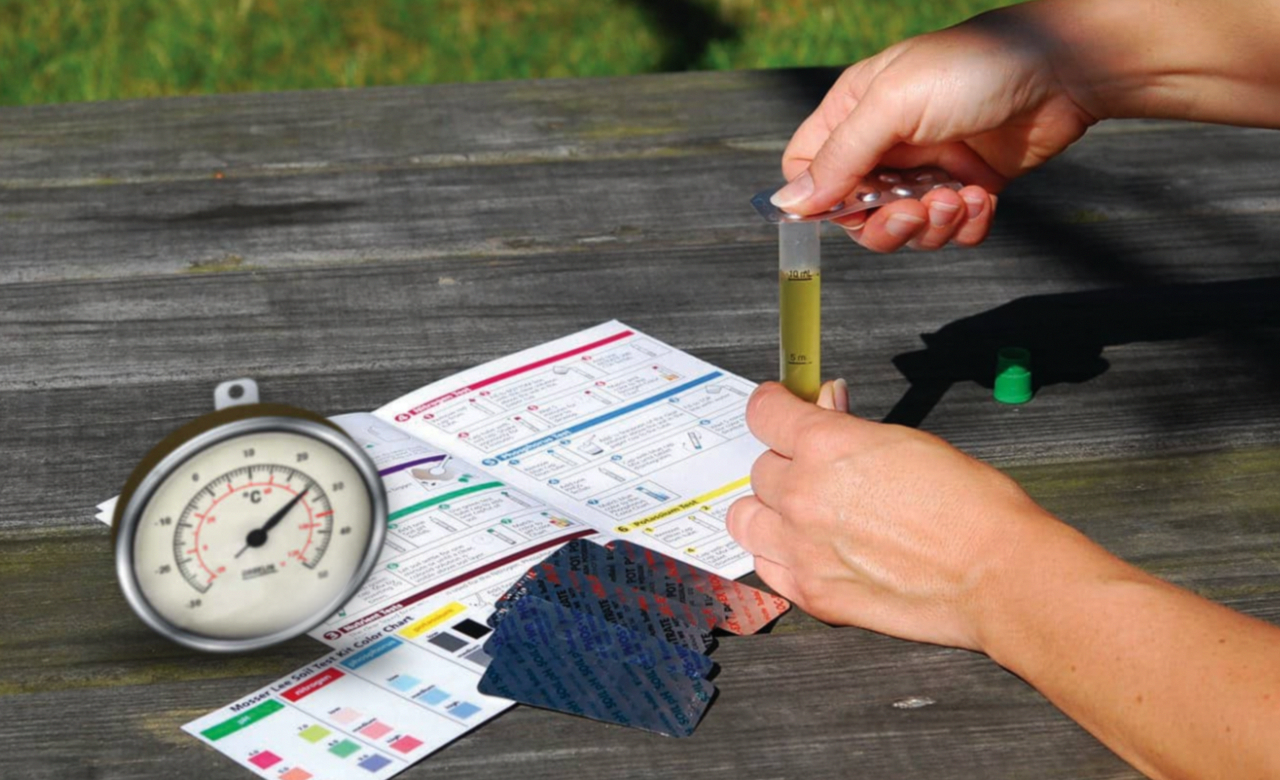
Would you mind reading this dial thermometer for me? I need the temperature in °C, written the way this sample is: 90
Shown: 25
